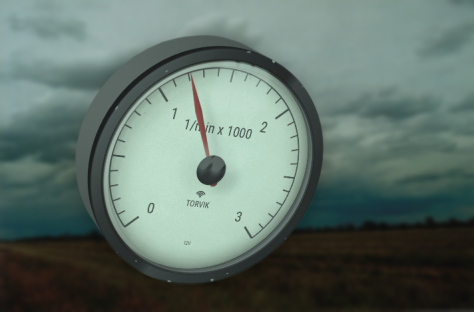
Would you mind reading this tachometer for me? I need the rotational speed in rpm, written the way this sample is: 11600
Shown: 1200
